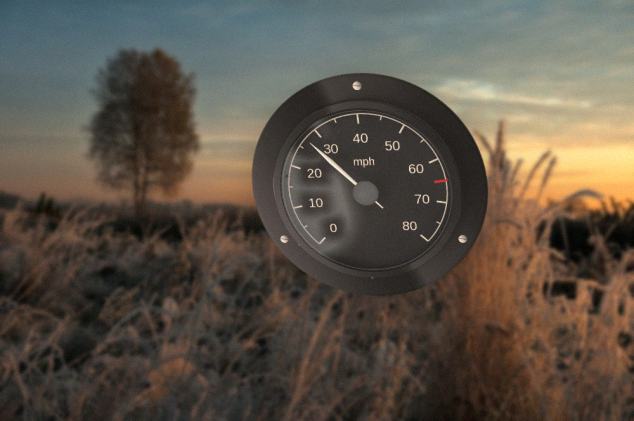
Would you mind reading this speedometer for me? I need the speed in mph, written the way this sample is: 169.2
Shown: 27.5
